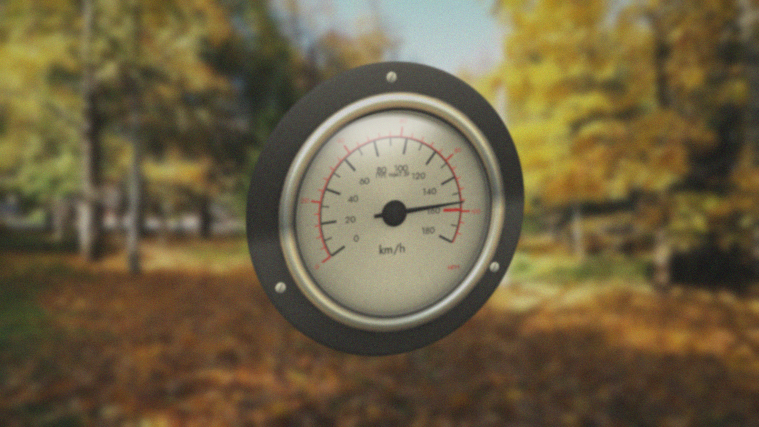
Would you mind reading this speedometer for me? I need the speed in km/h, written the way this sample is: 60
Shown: 155
